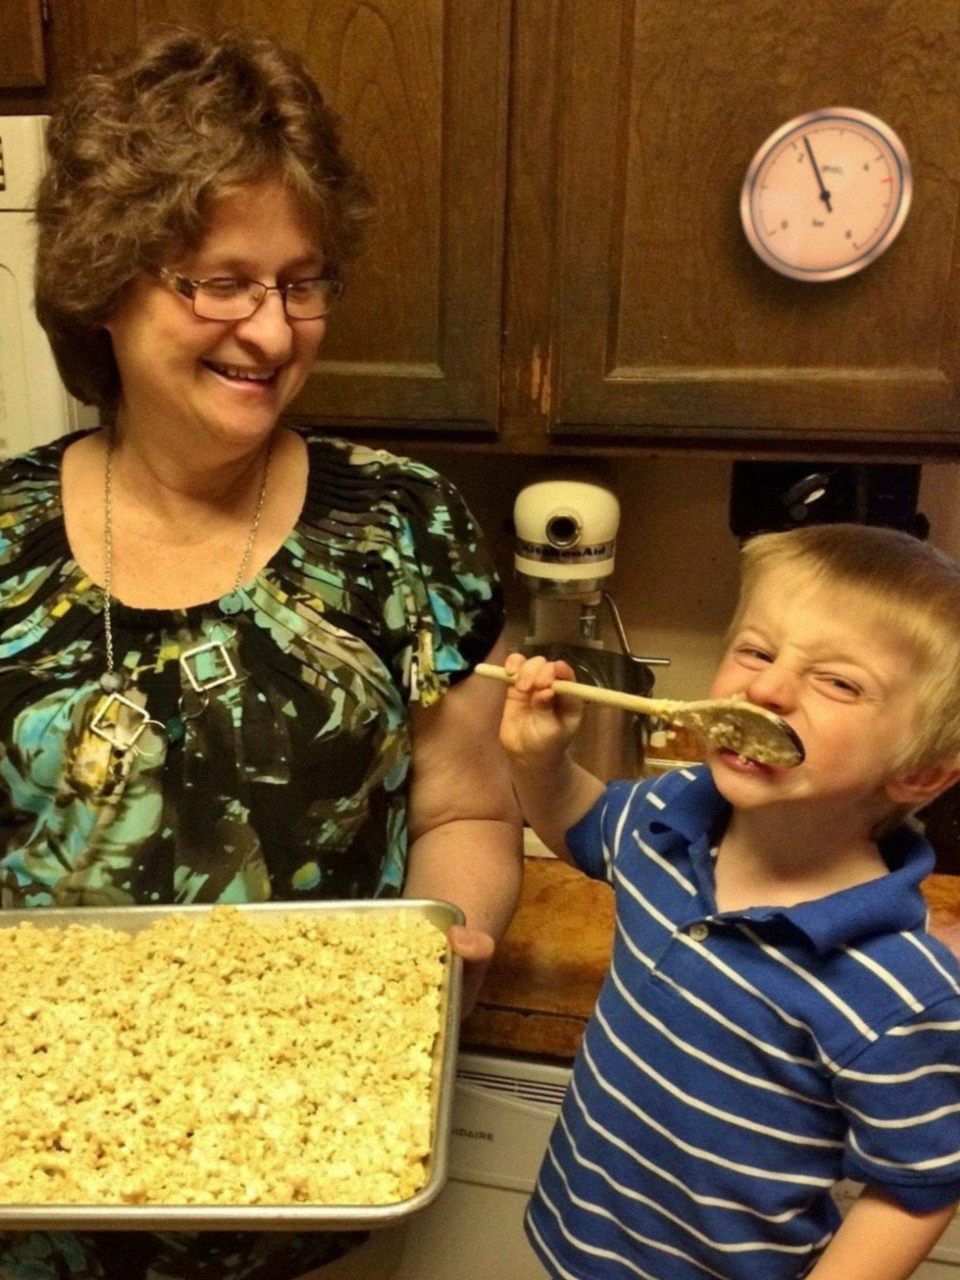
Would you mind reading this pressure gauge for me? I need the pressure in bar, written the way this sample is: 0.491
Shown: 2.25
